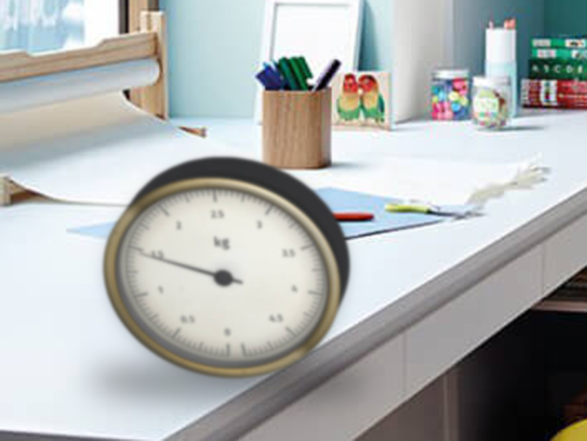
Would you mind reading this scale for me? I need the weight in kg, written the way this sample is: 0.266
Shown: 1.5
